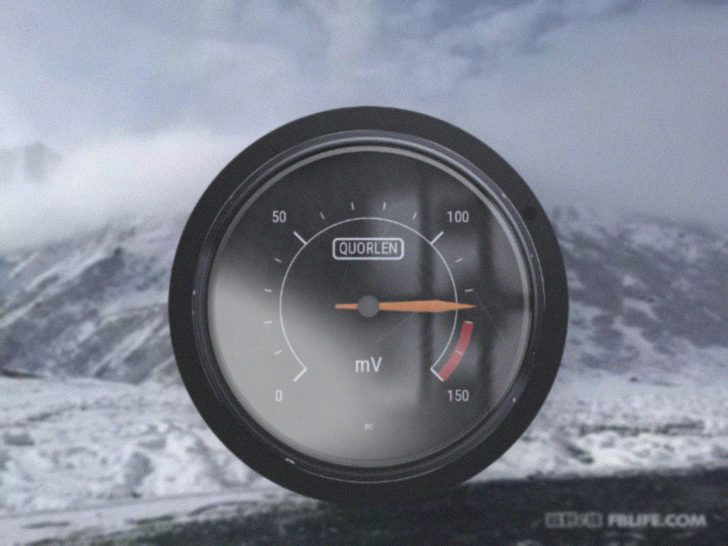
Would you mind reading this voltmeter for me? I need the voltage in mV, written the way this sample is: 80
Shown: 125
